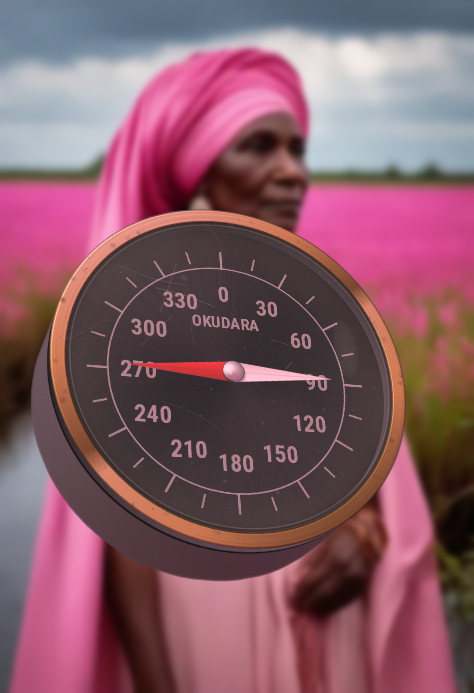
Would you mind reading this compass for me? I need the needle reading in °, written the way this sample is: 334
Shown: 270
